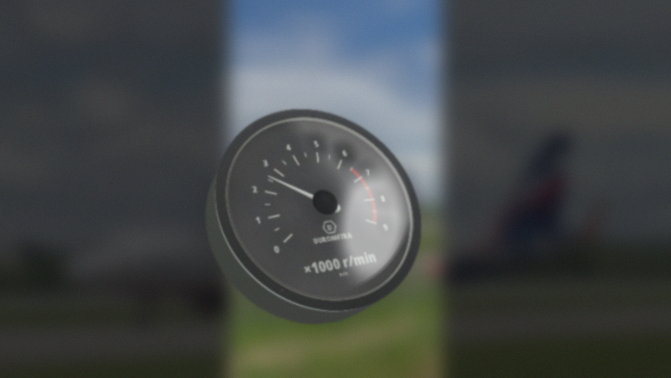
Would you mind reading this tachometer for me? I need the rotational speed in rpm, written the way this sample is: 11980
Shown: 2500
